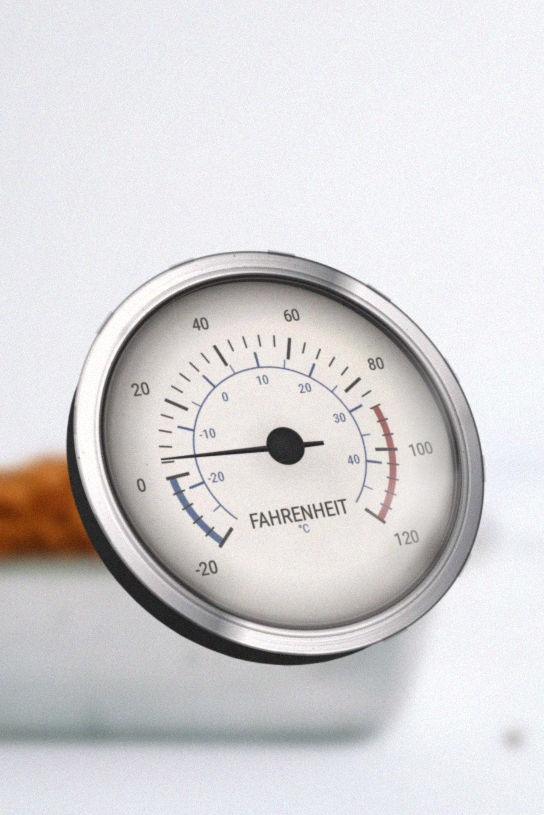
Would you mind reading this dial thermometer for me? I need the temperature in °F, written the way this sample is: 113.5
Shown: 4
